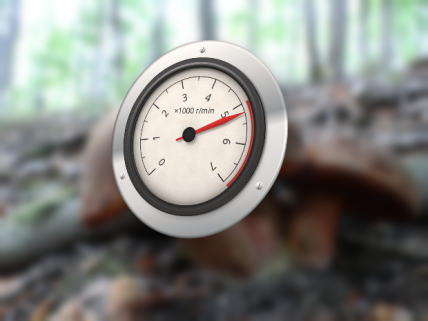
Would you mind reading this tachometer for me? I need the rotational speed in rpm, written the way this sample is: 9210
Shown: 5250
